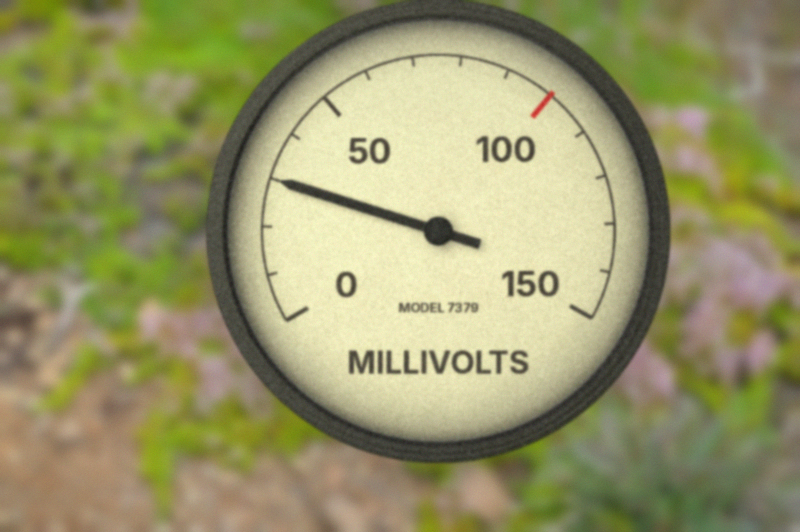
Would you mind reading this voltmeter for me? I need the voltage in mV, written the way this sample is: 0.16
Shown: 30
